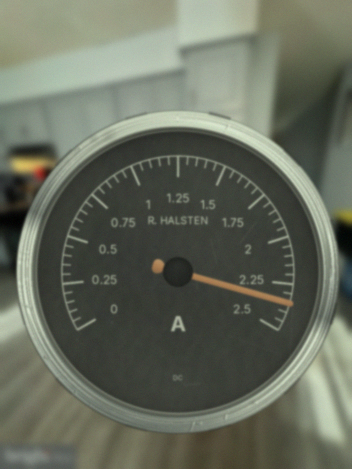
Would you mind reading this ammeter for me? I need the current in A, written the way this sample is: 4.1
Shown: 2.35
